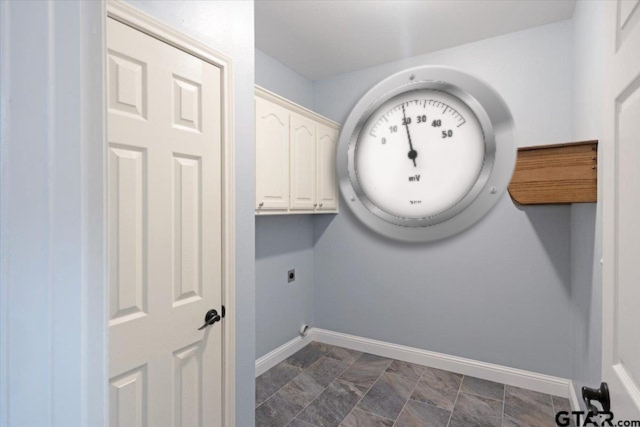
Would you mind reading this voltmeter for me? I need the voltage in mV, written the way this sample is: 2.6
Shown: 20
